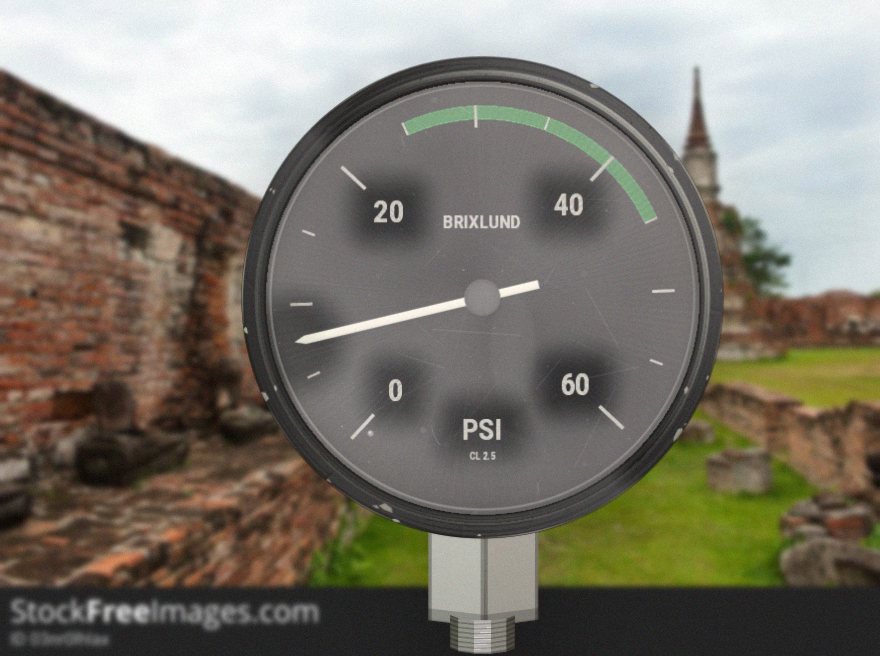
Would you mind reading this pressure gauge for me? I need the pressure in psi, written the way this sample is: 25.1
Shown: 7.5
